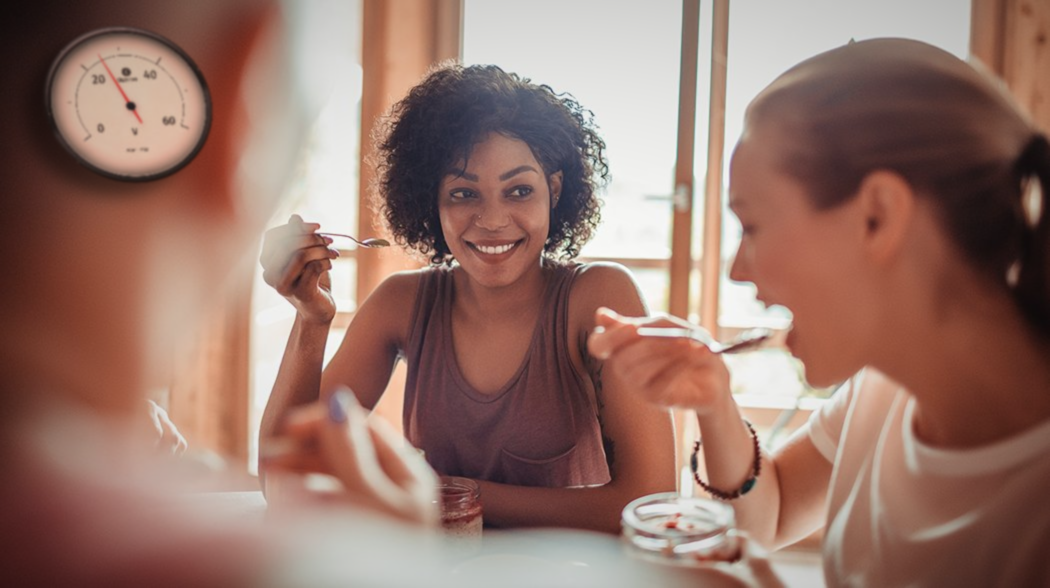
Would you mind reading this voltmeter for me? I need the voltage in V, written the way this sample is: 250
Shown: 25
